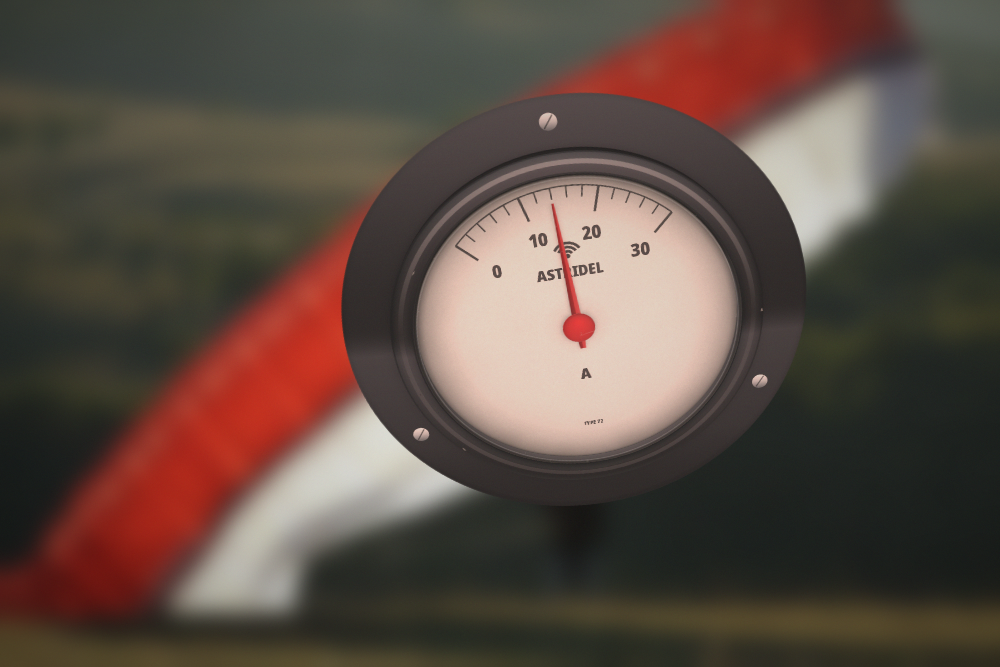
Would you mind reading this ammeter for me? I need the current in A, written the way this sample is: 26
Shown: 14
